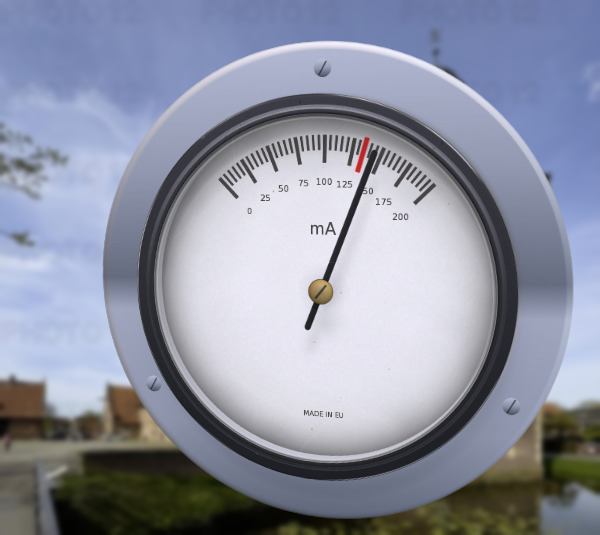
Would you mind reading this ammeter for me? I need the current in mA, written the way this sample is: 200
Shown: 145
